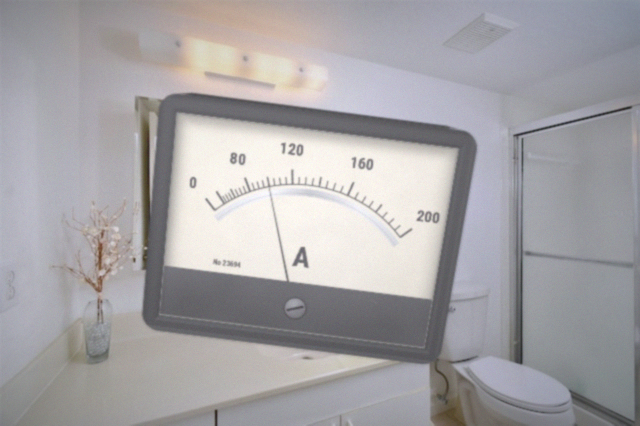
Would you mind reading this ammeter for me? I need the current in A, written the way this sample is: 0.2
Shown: 100
